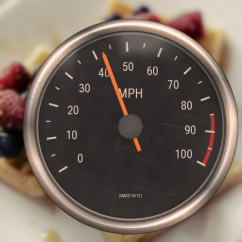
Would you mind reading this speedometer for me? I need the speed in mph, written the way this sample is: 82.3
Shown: 42.5
